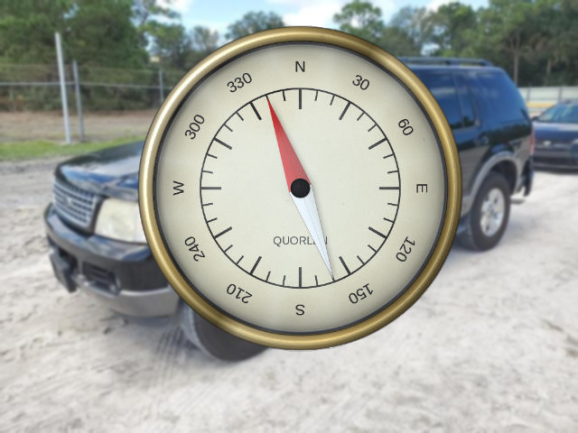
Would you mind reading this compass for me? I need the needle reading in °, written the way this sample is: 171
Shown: 340
